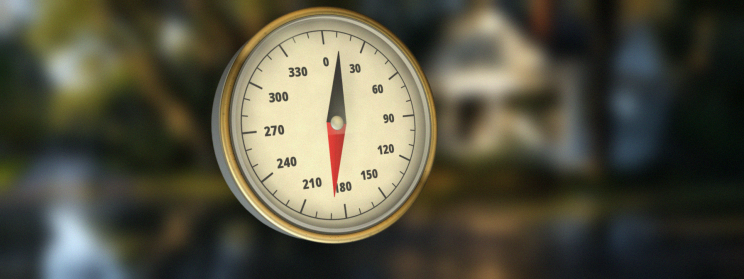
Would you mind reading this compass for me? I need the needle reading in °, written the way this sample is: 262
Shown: 190
